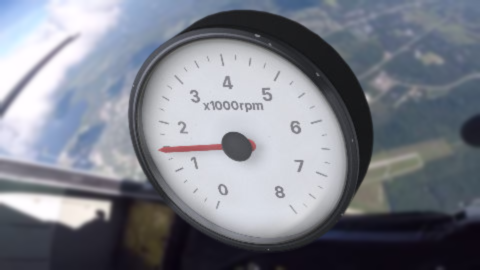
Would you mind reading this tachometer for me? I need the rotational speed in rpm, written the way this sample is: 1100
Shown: 1500
